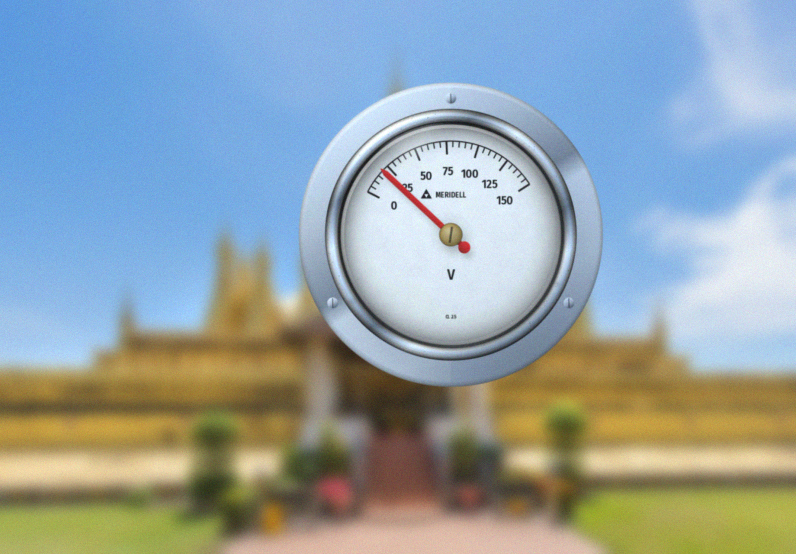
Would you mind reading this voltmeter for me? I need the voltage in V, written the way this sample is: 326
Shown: 20
